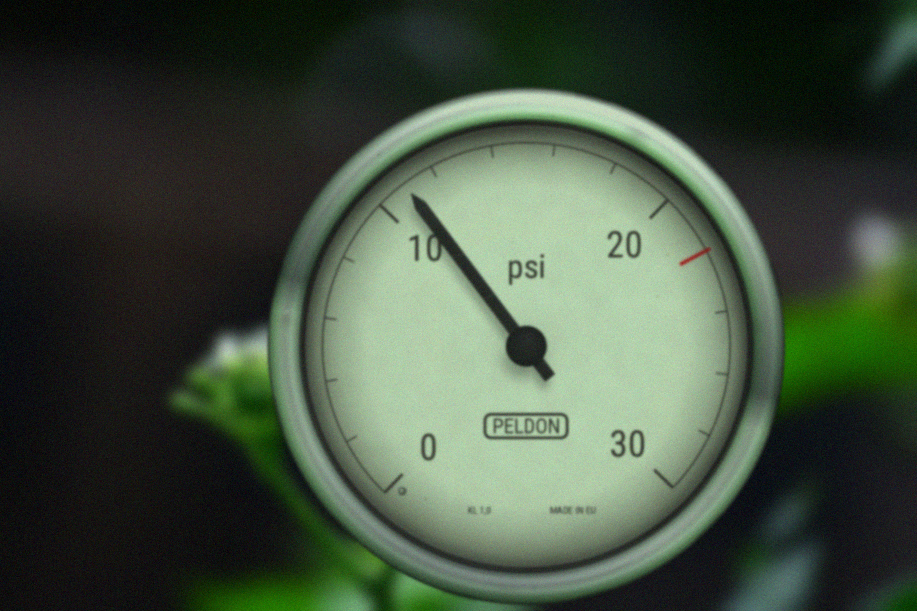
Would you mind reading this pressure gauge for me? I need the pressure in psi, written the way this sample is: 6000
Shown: 11
